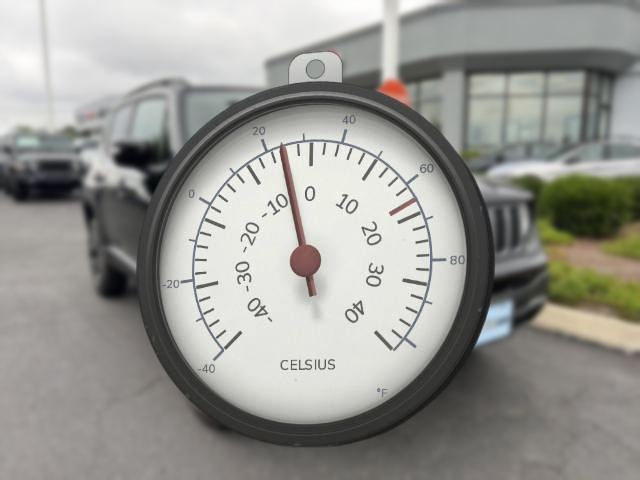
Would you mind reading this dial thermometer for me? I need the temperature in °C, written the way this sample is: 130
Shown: -4
